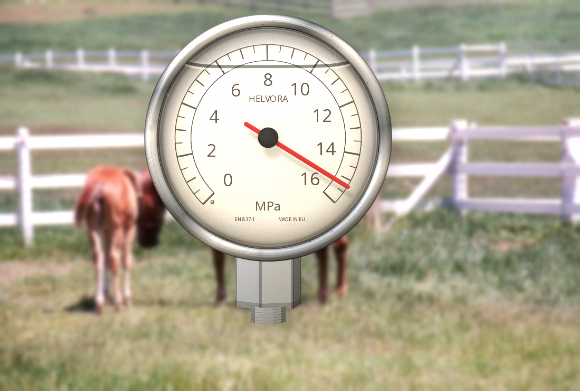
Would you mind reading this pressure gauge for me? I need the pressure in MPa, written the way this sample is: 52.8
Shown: 15.25
